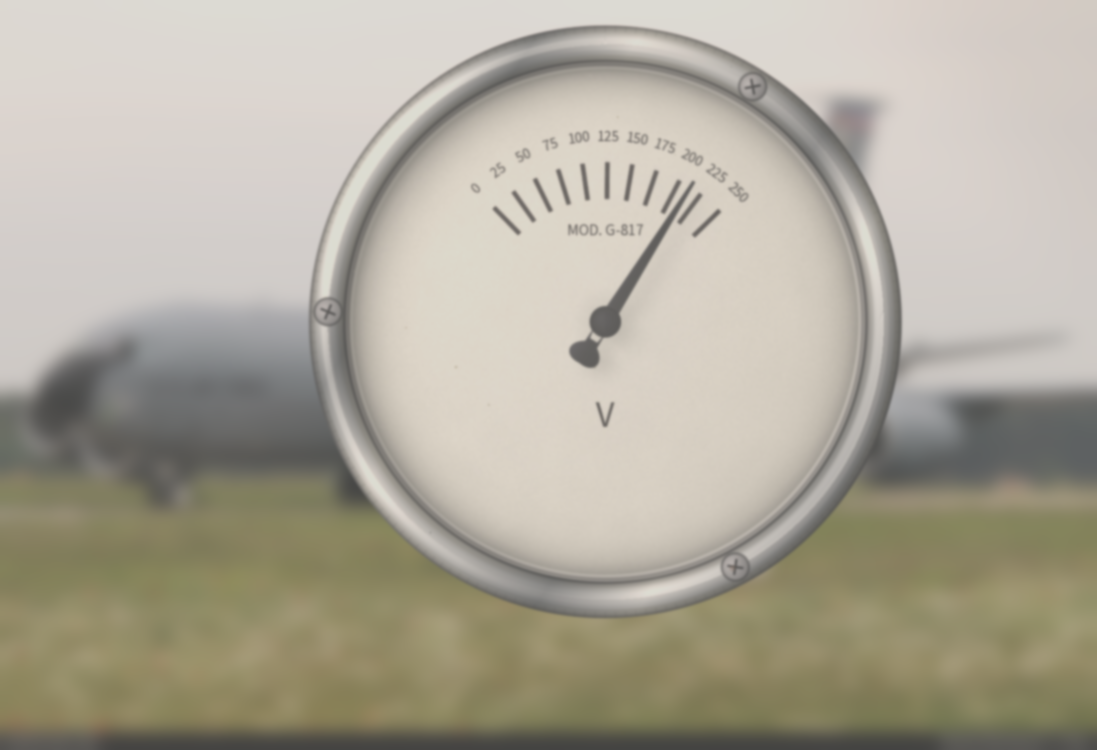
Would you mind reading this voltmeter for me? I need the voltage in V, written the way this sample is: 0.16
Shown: 212.5
